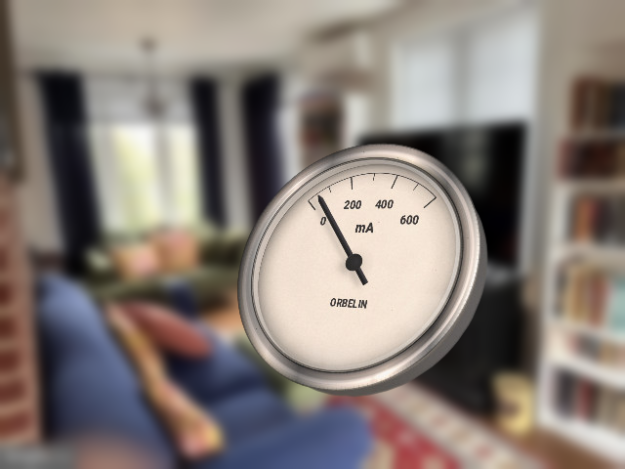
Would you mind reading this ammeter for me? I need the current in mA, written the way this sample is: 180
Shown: 50
